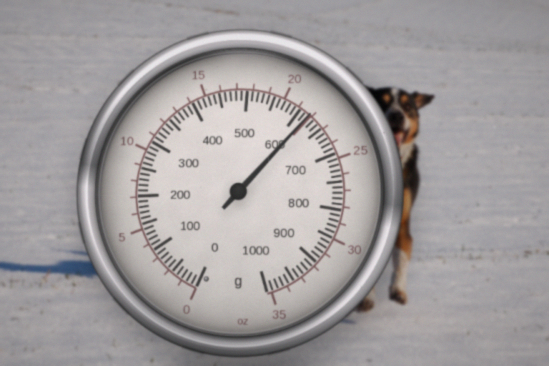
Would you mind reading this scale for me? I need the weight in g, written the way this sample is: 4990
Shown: 620
